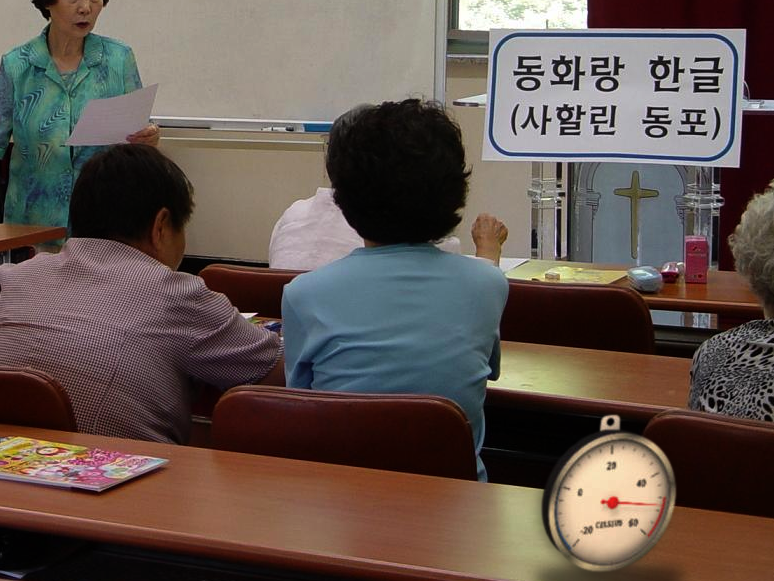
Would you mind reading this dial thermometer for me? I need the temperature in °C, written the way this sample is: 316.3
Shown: 50
